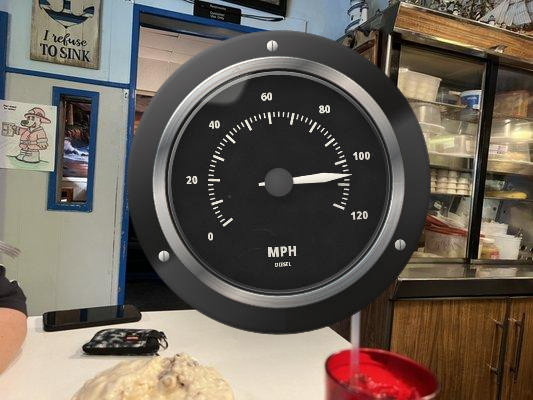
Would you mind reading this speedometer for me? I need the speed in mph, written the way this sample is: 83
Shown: 106
